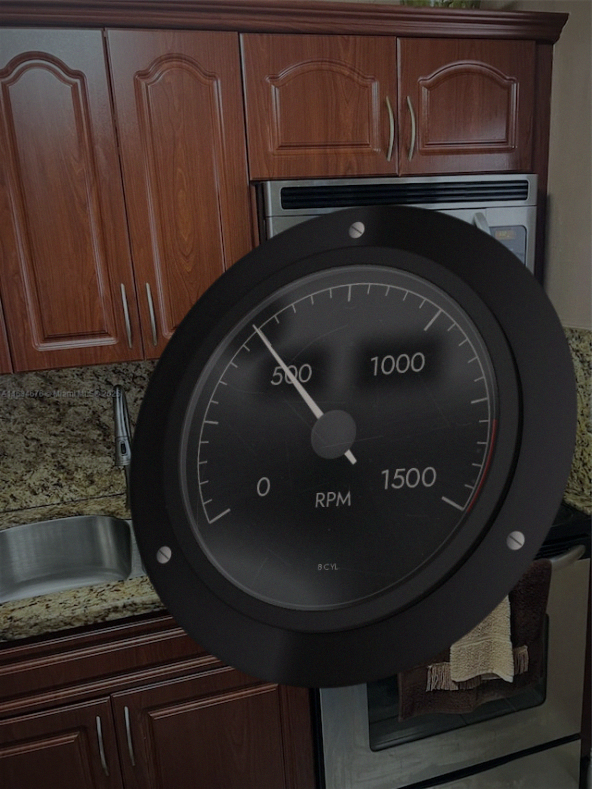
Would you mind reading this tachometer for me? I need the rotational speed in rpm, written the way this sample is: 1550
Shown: 500
